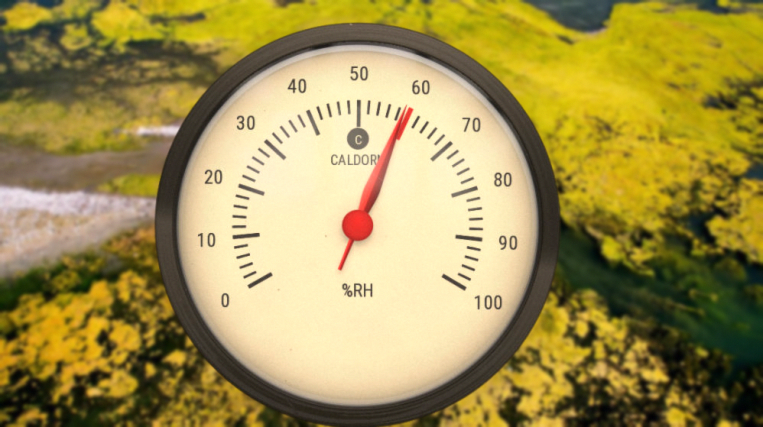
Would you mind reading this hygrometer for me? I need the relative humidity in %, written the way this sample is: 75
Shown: 59
